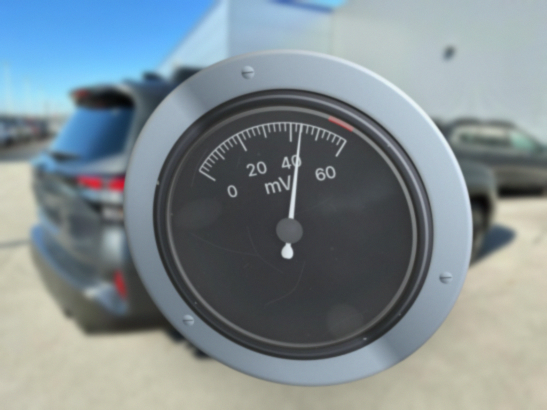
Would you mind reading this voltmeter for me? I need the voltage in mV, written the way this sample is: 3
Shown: 44
